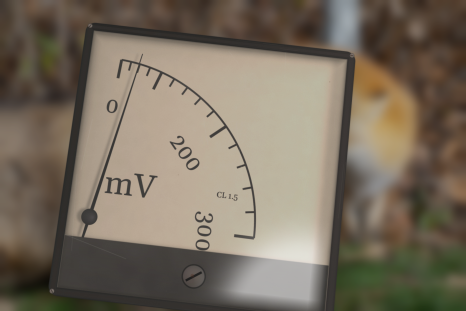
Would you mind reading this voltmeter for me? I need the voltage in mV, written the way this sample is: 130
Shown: 60
